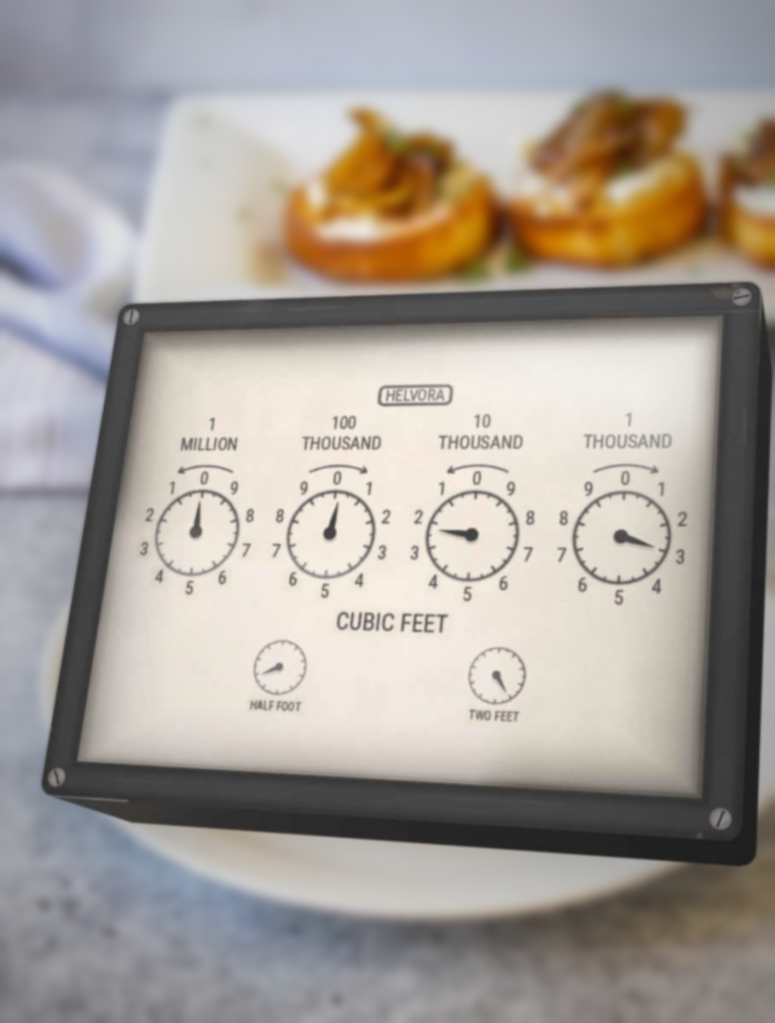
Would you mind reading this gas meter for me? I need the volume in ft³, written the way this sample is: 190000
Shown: 2300
